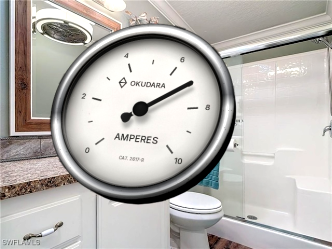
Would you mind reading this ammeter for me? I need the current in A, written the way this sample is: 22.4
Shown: 7
